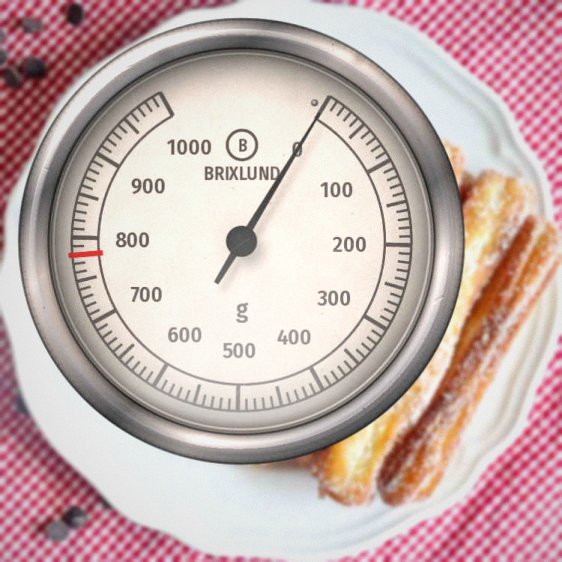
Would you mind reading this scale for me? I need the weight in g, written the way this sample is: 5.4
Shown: 0
